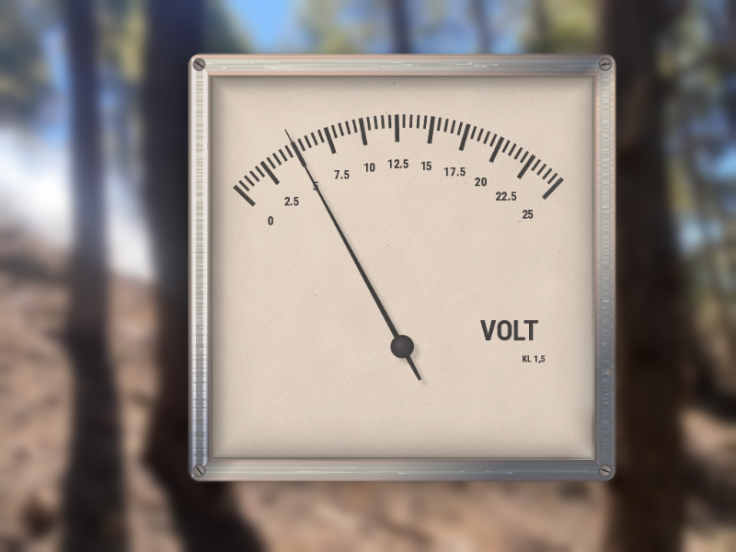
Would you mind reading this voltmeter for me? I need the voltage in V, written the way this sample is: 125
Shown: 5
